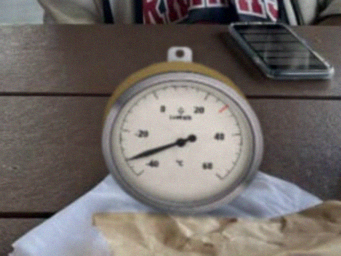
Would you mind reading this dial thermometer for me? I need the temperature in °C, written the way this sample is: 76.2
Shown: -32
